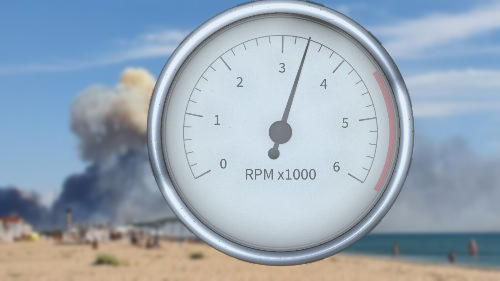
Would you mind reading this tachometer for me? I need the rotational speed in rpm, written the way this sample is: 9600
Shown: 3400
